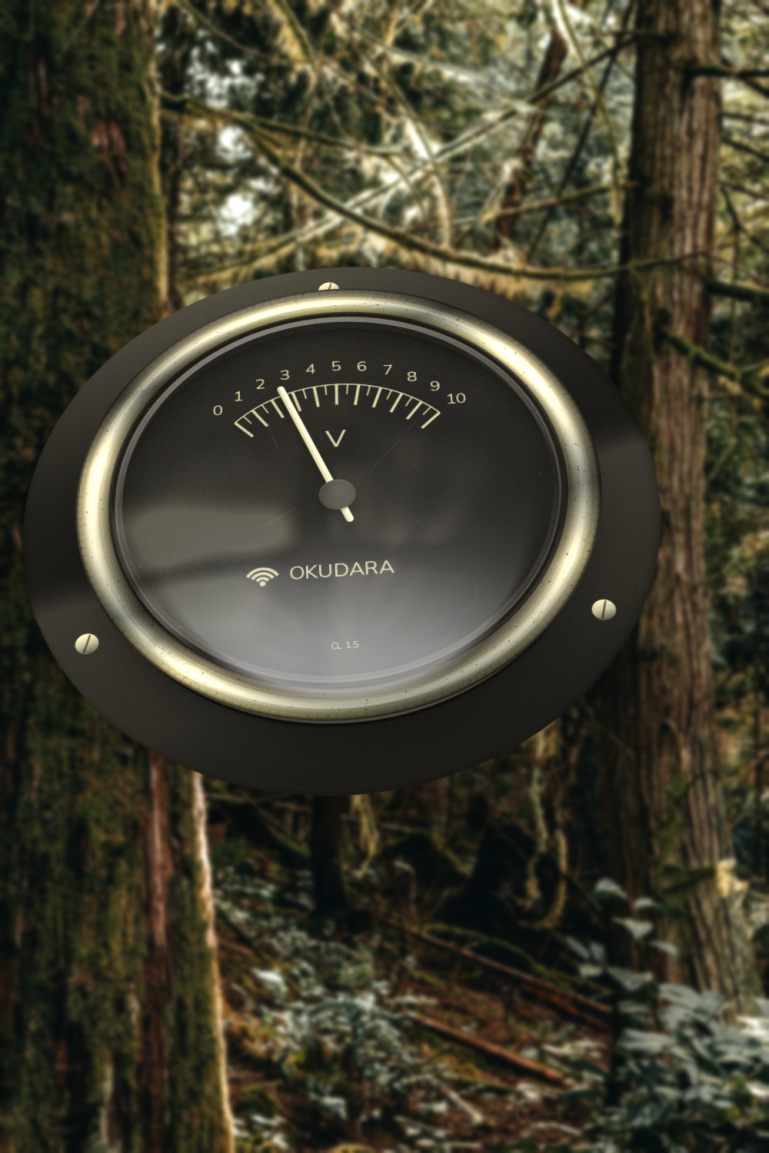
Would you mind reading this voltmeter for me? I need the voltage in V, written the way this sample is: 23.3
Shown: 2.5
